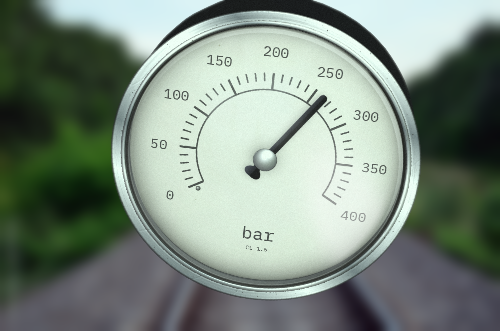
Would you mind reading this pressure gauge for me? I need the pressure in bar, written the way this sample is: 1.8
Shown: 260
